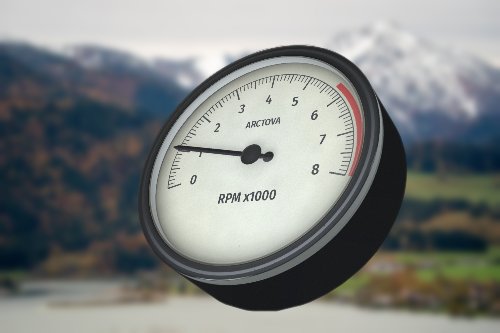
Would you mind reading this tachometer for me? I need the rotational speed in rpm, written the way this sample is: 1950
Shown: 1000
